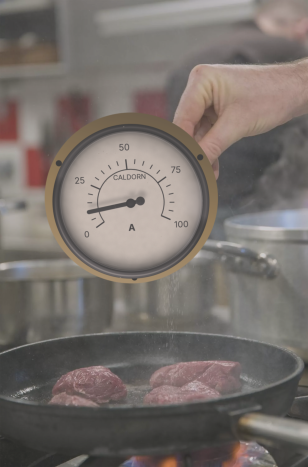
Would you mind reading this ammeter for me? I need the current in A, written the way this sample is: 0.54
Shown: 10
